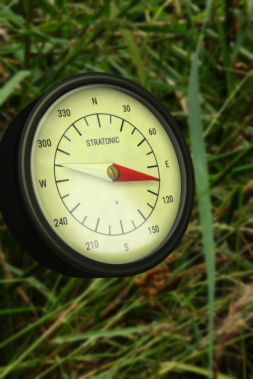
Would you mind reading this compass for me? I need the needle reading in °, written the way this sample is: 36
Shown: 105
